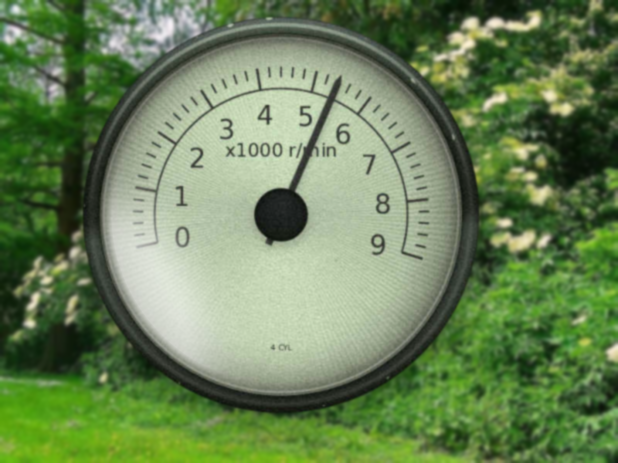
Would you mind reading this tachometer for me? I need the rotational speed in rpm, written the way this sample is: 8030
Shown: 5400
